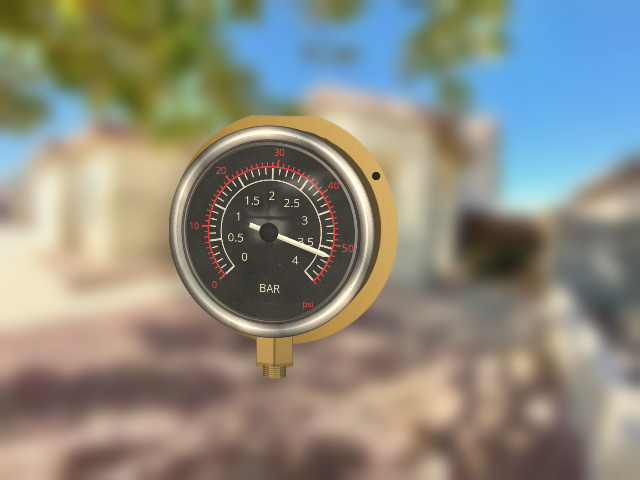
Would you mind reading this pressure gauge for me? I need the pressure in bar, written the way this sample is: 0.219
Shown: 3.6
